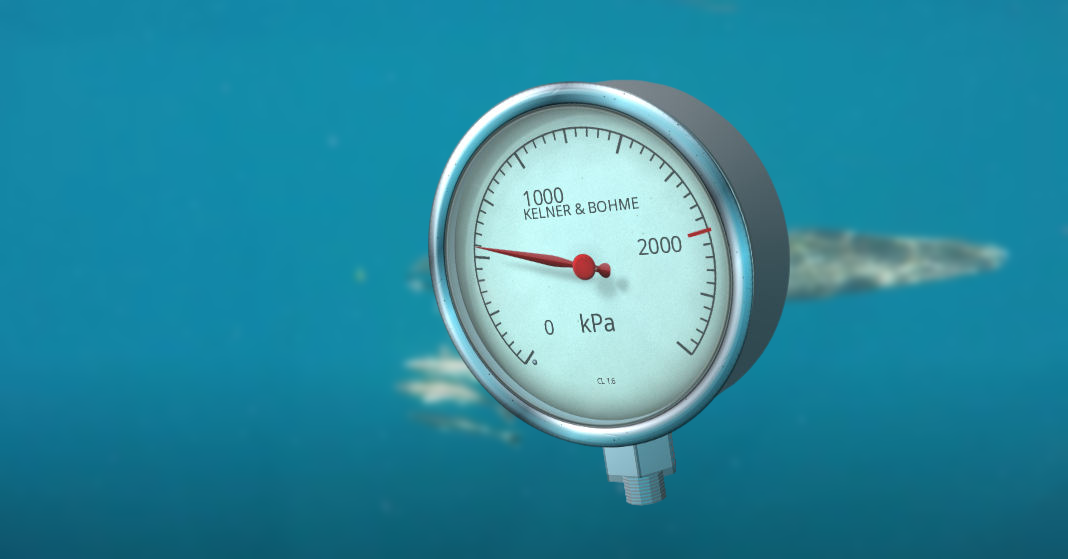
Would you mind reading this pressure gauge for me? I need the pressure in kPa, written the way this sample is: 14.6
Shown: 550
